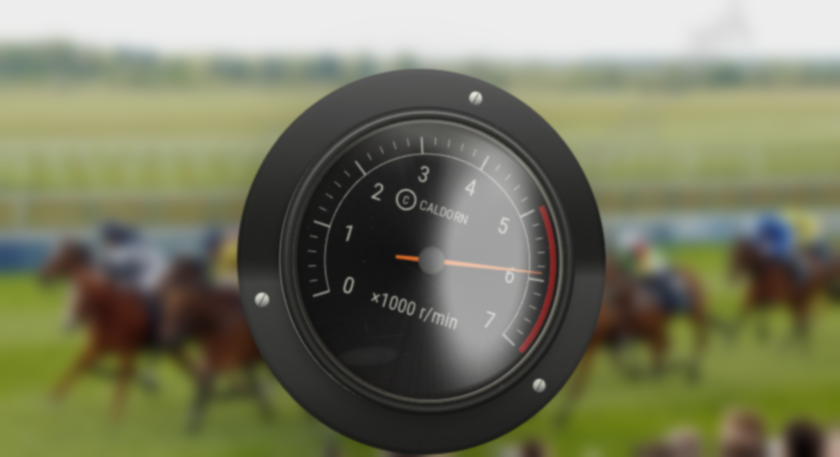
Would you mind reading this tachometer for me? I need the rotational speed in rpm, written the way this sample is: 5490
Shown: 5900
